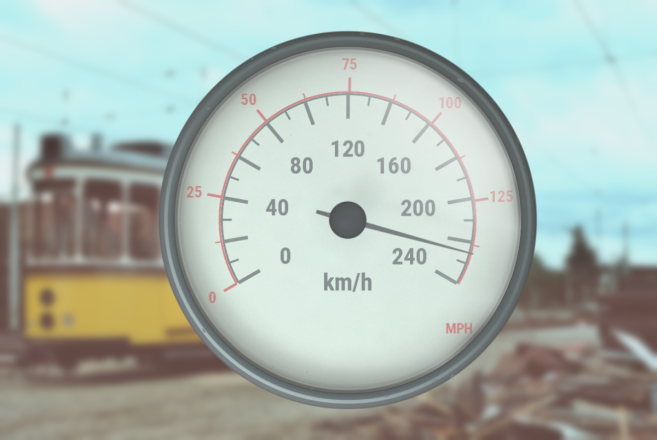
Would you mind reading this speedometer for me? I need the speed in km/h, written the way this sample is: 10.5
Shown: 225
